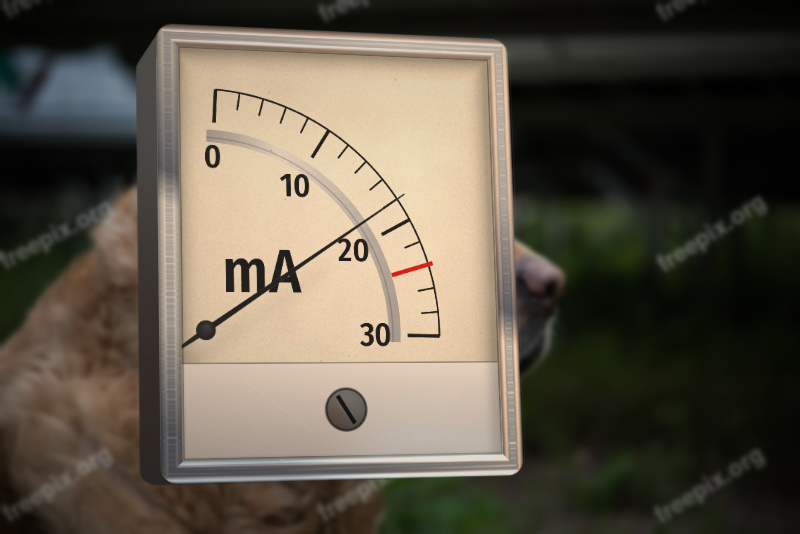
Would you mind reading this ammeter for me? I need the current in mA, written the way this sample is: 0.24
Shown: 18
